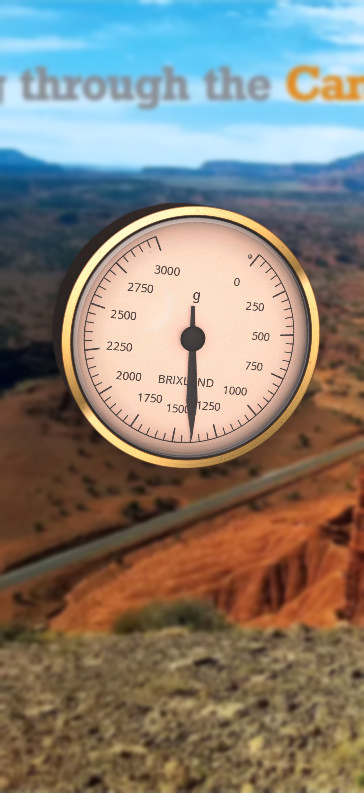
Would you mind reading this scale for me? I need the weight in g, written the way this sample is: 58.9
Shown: 1400
